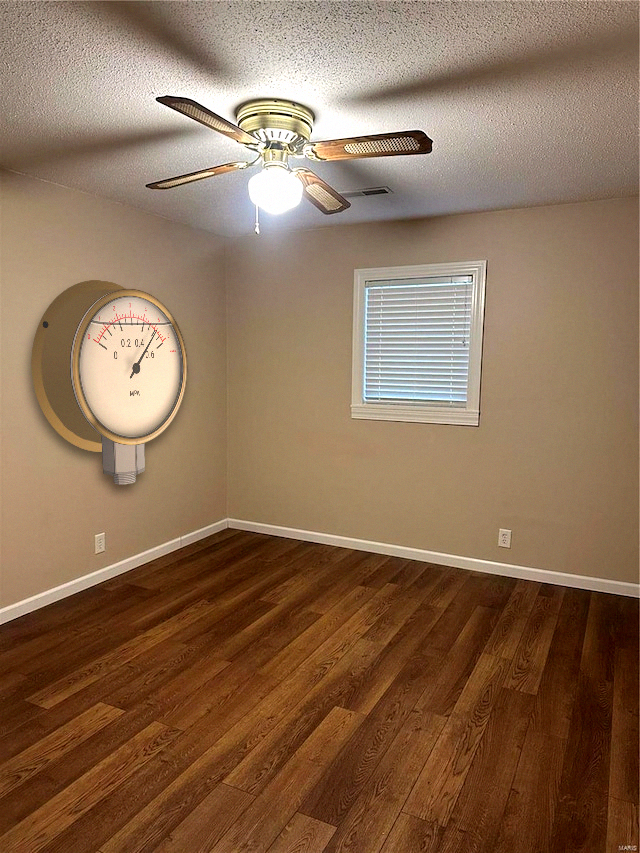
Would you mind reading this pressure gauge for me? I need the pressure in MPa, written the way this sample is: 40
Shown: 0.5
